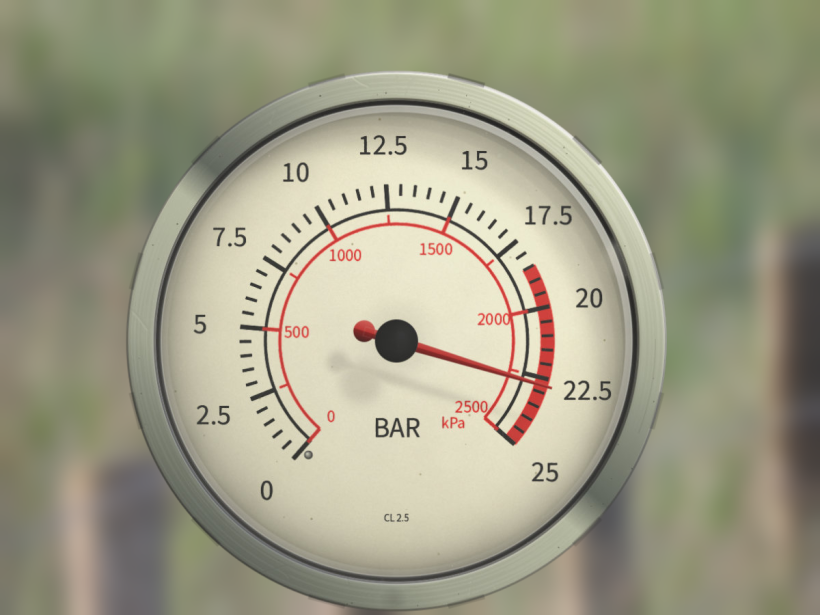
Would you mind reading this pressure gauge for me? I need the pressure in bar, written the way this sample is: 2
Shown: 22.75
